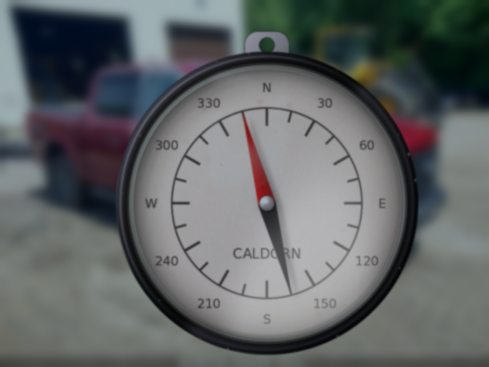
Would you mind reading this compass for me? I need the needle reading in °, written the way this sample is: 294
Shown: 345
